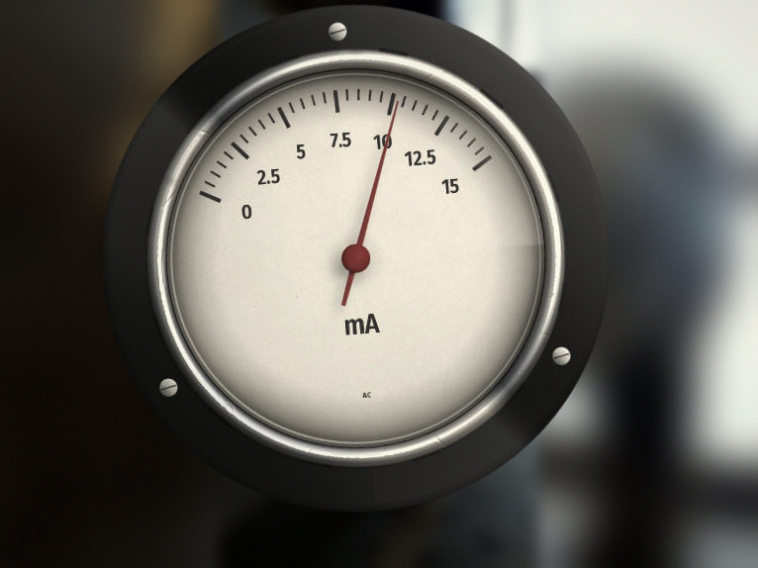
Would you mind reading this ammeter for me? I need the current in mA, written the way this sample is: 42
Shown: 10.25
